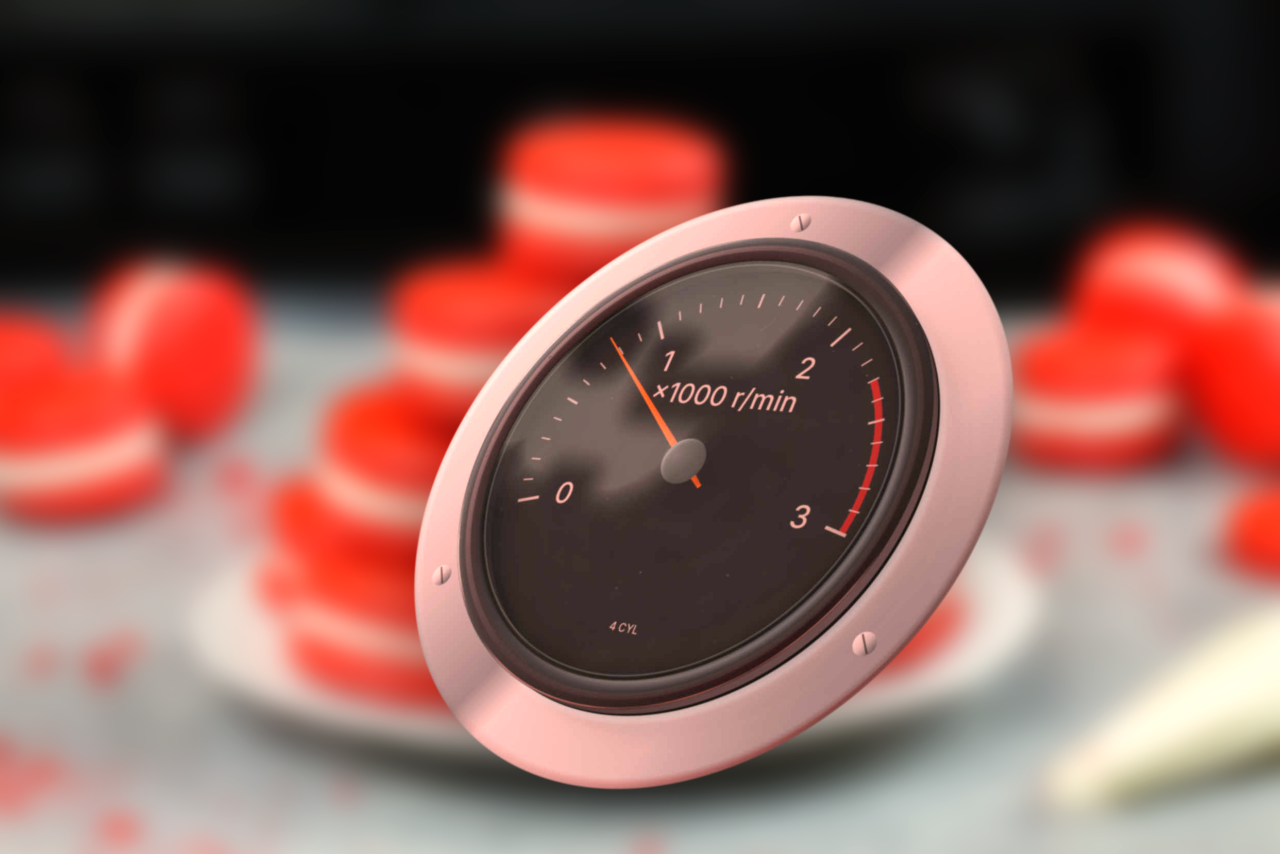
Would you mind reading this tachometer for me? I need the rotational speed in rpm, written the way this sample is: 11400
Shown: 800
